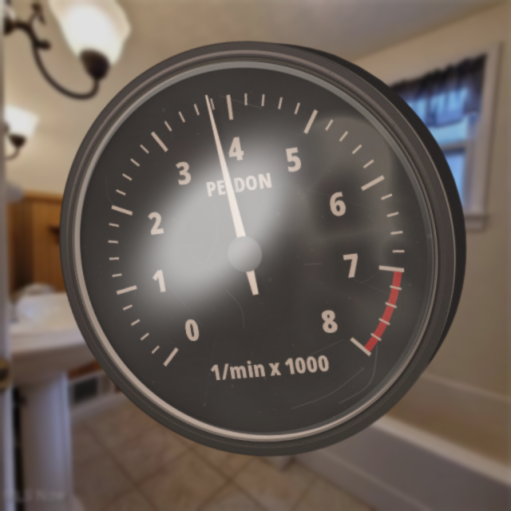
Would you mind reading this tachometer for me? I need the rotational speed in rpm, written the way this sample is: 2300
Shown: 3800
